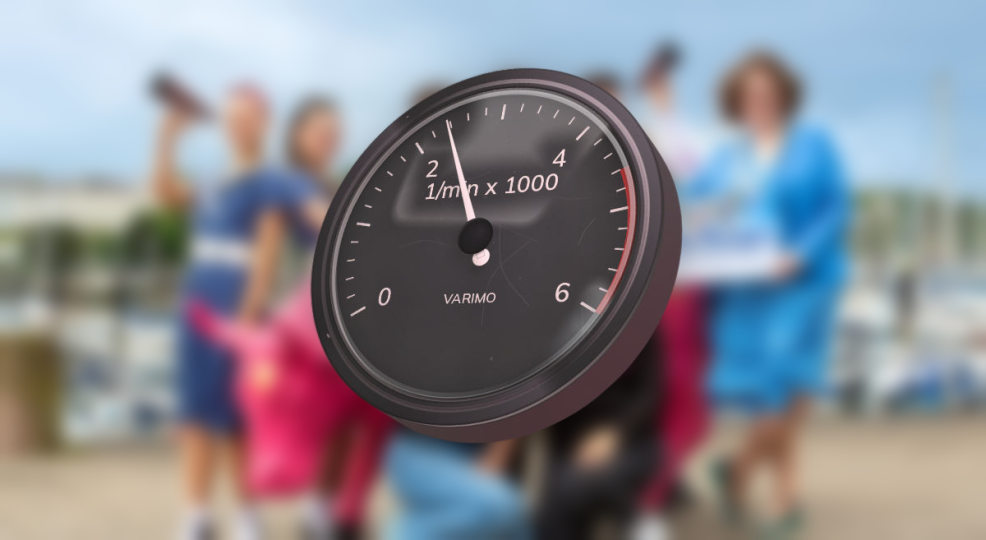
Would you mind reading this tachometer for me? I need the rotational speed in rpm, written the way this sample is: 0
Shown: 2400
